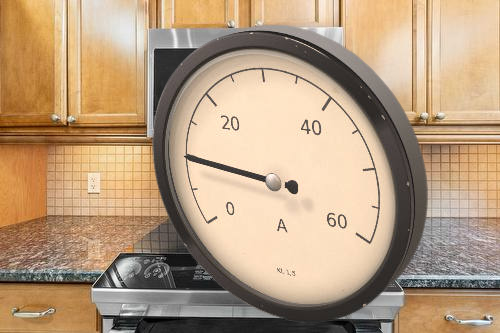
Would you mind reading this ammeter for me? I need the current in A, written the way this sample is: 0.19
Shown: 10
